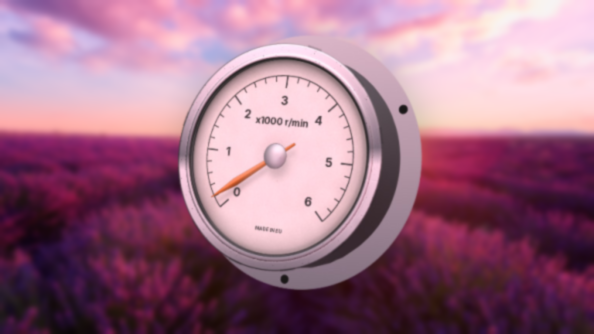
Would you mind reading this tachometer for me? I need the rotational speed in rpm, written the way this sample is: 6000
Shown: 200
